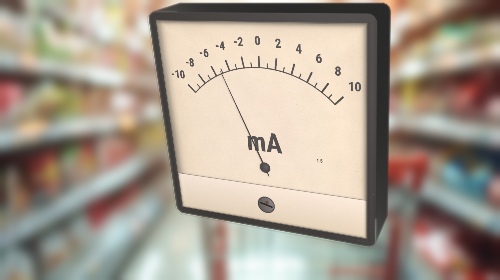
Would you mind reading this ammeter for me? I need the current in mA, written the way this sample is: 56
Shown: -5
